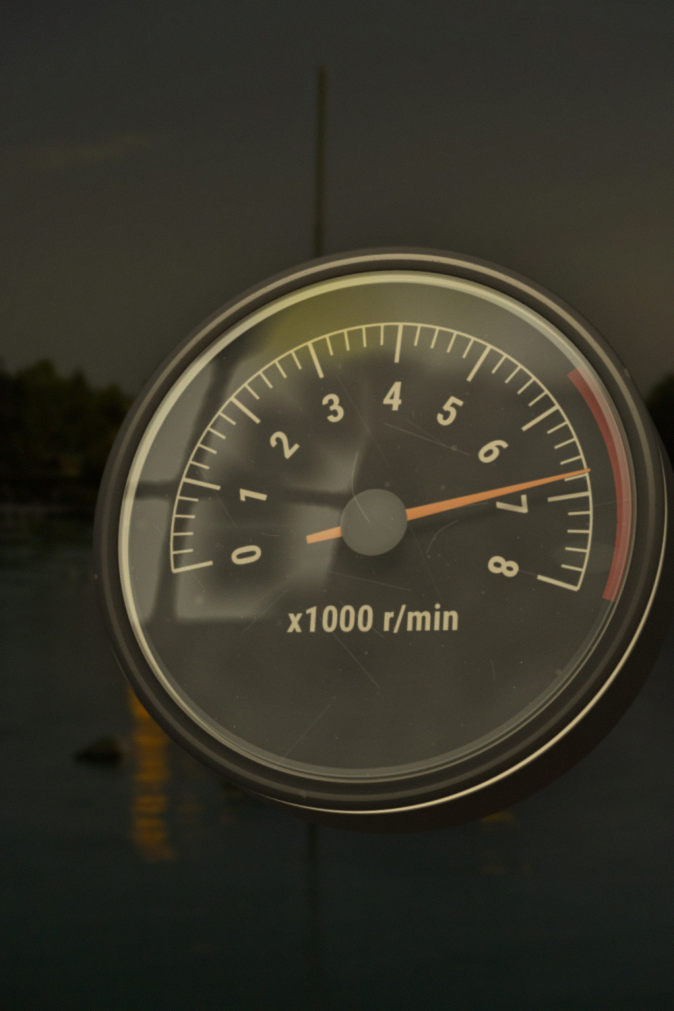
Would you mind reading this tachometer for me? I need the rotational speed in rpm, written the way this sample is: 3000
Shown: 6800
